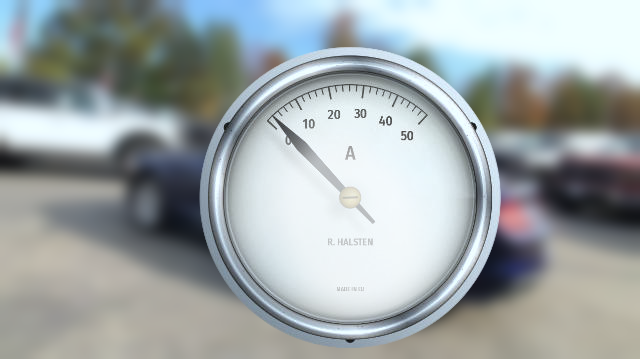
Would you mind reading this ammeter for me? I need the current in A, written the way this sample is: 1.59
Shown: 2
